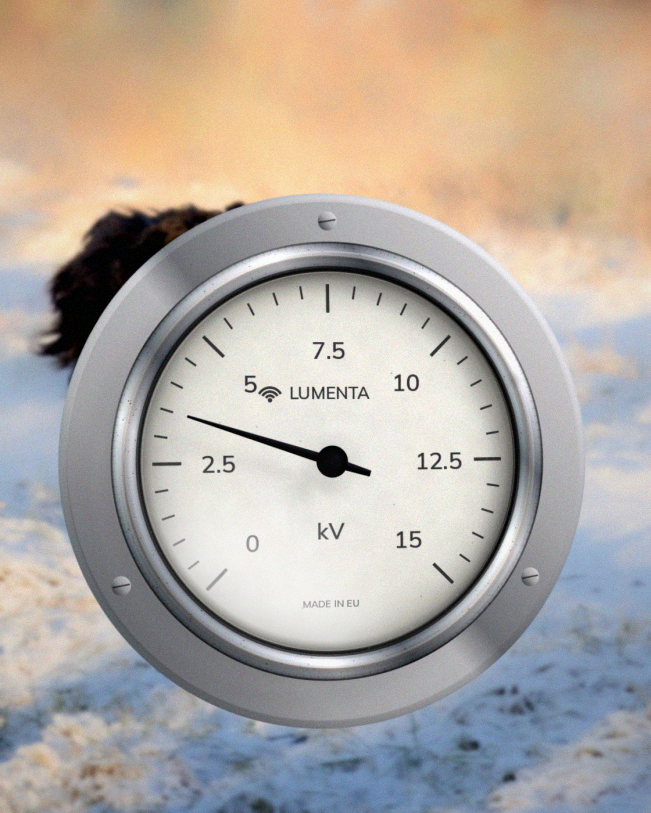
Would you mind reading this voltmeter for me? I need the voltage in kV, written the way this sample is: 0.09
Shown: 3.5
